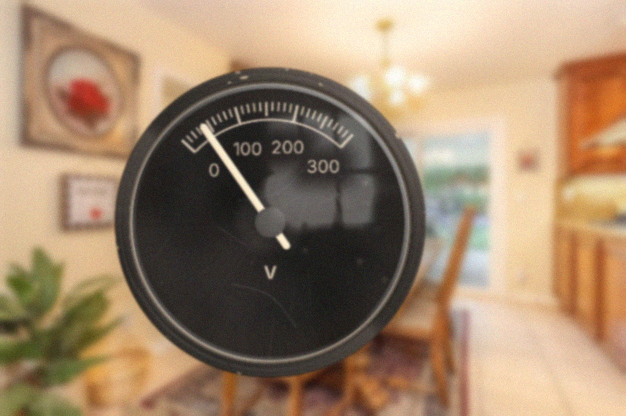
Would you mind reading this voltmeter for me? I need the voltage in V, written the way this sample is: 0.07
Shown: 40
